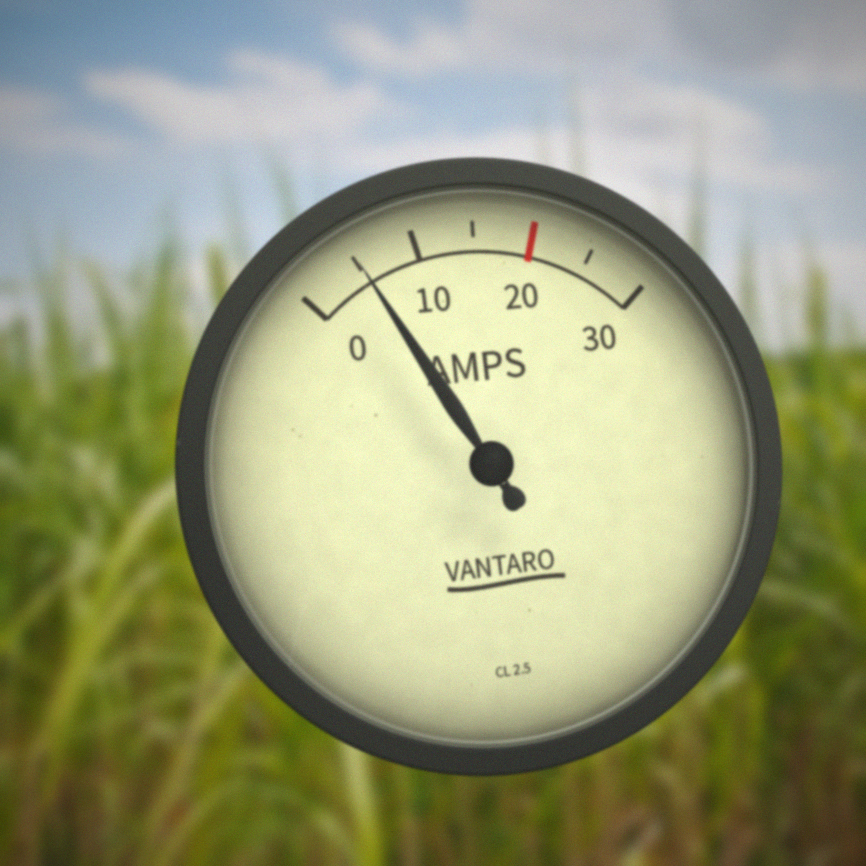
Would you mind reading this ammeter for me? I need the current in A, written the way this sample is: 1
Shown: 5
